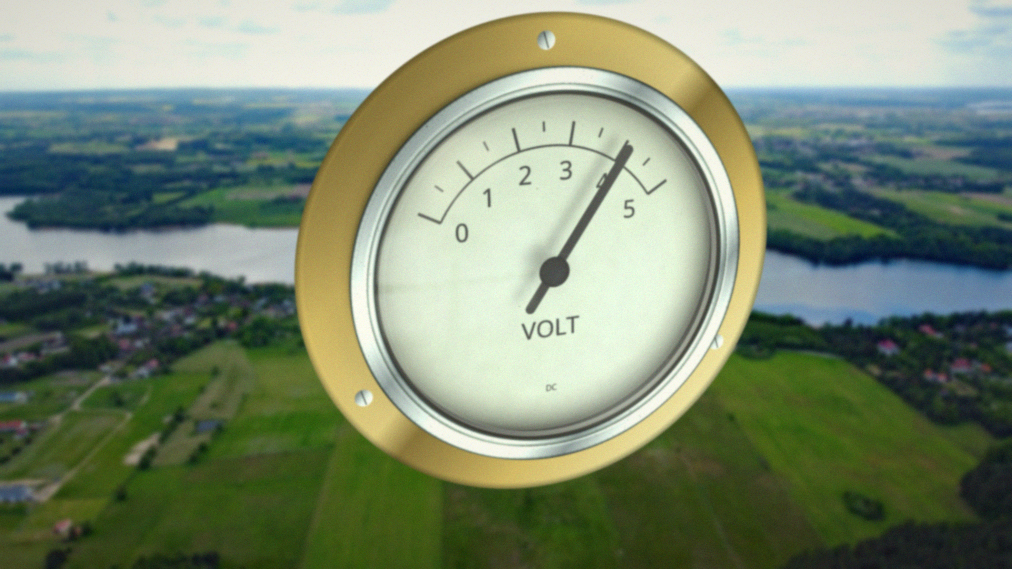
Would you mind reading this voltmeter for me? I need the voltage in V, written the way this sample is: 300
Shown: 4
